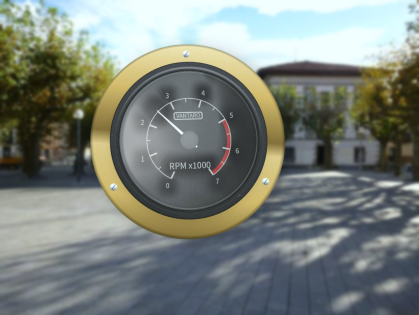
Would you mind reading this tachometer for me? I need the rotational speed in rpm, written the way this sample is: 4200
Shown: 2500
